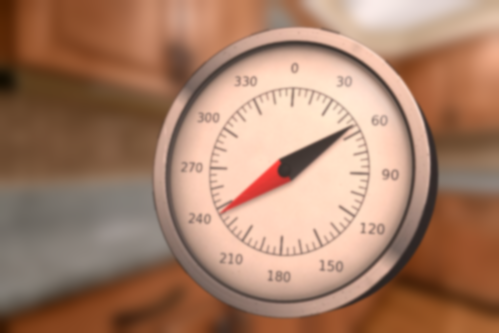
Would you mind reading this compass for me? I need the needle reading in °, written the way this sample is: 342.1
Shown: 235
